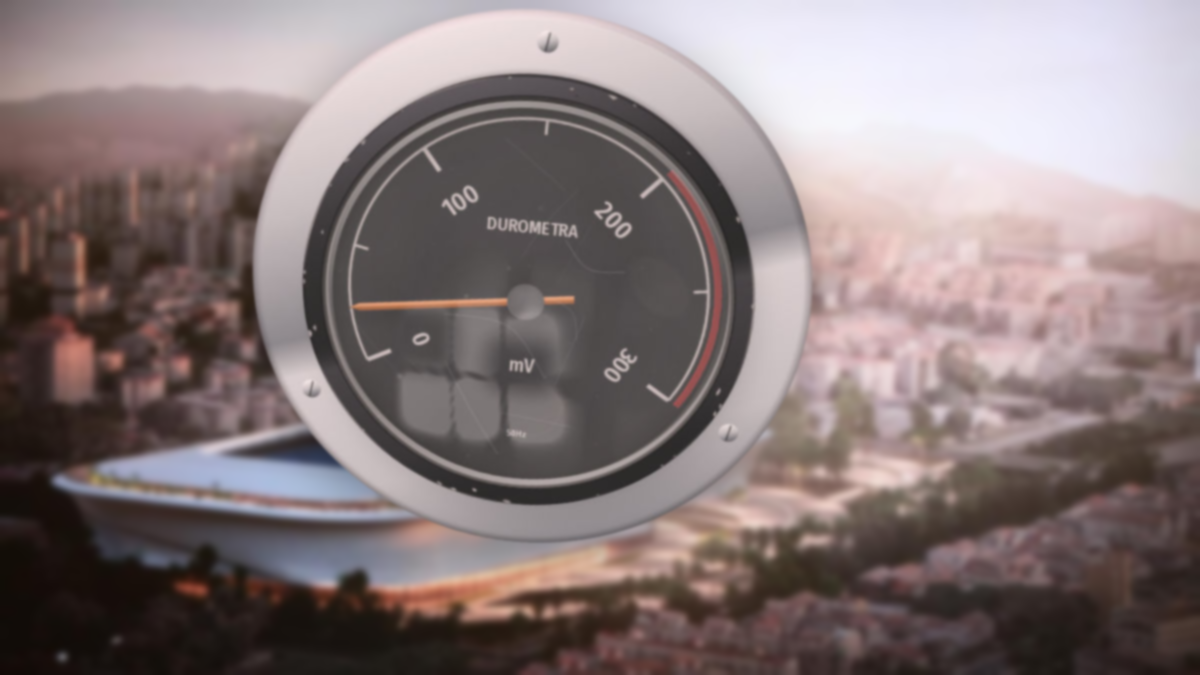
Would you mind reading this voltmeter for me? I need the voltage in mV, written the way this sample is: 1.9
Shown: 25
